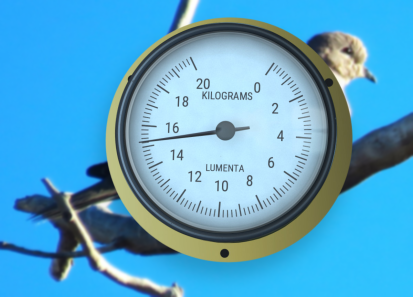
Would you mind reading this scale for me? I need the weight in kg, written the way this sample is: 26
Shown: 15.2
